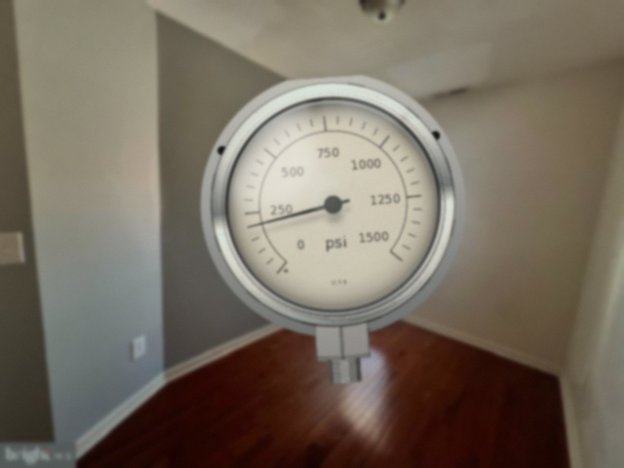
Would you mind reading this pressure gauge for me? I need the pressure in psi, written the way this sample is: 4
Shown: 200
